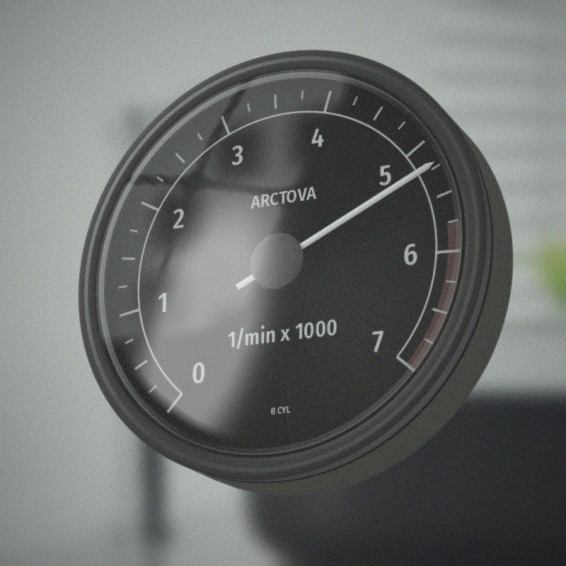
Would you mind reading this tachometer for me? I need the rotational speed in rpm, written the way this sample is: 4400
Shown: 5250
